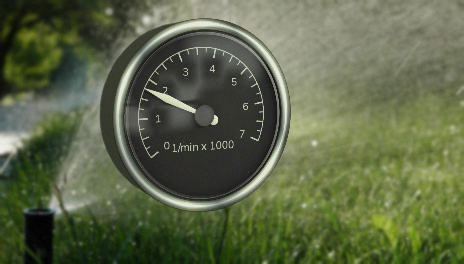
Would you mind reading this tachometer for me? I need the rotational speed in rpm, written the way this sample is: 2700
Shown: 1750
